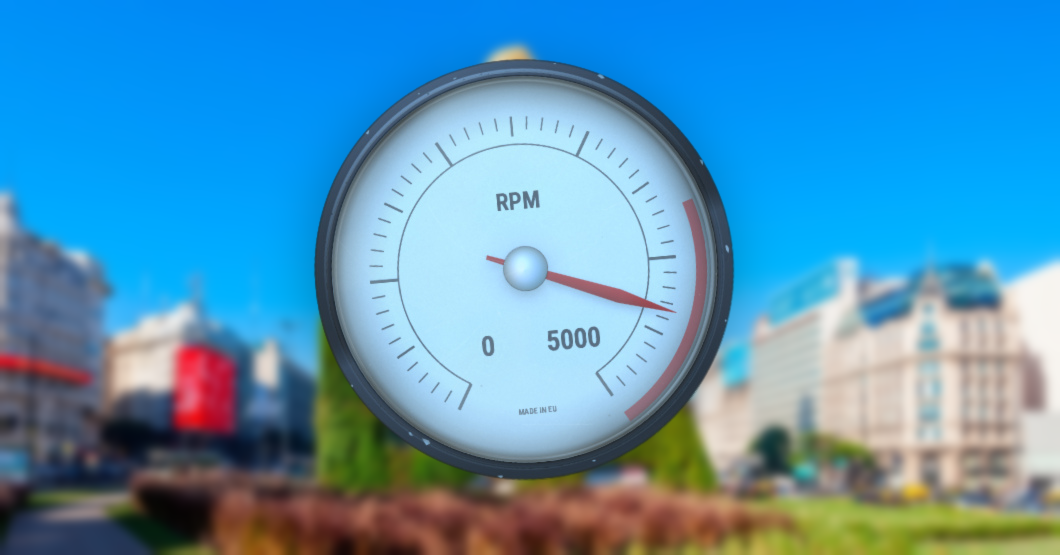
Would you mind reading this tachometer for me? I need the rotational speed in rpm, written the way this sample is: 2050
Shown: 4350
